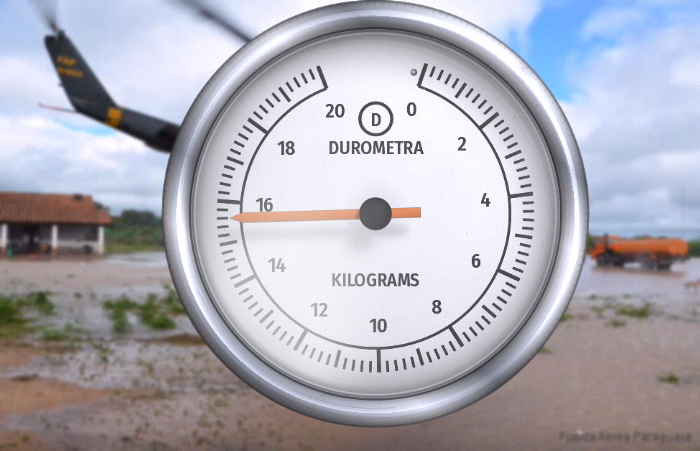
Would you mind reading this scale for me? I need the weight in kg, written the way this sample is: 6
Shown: 15.6
